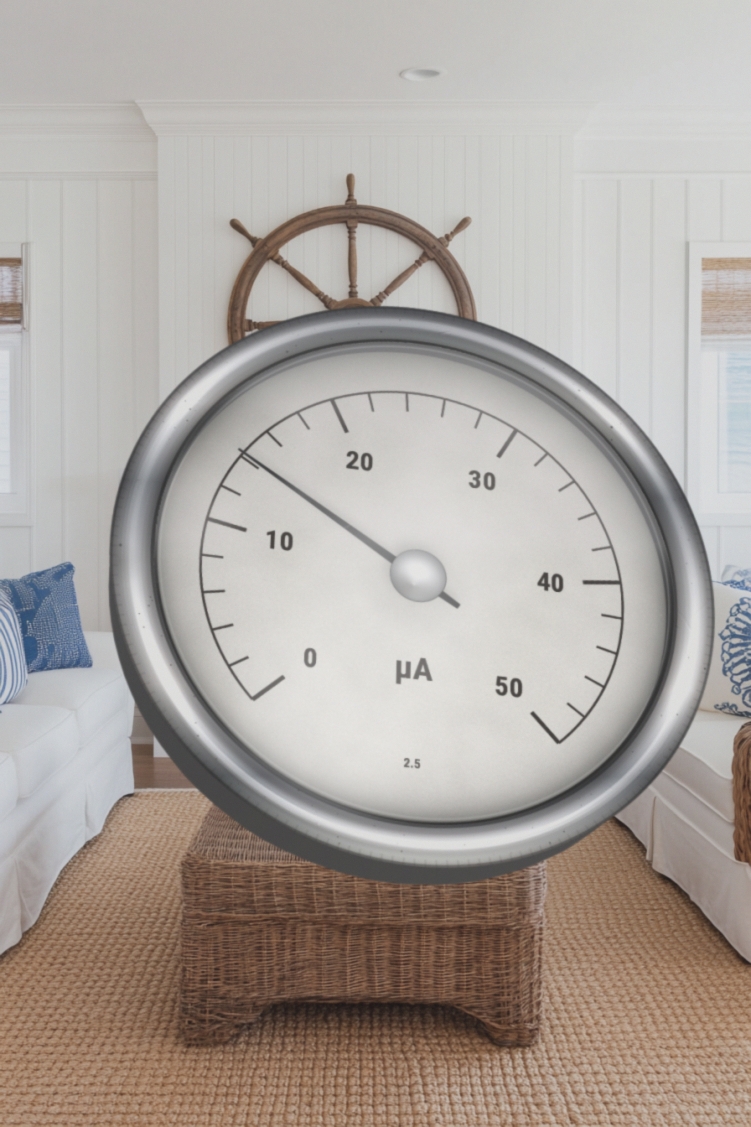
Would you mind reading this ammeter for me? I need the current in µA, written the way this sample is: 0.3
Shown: 14
